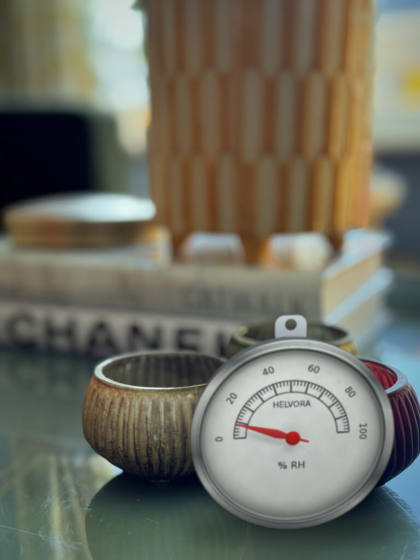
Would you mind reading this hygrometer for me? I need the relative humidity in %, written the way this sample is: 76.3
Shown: 10
